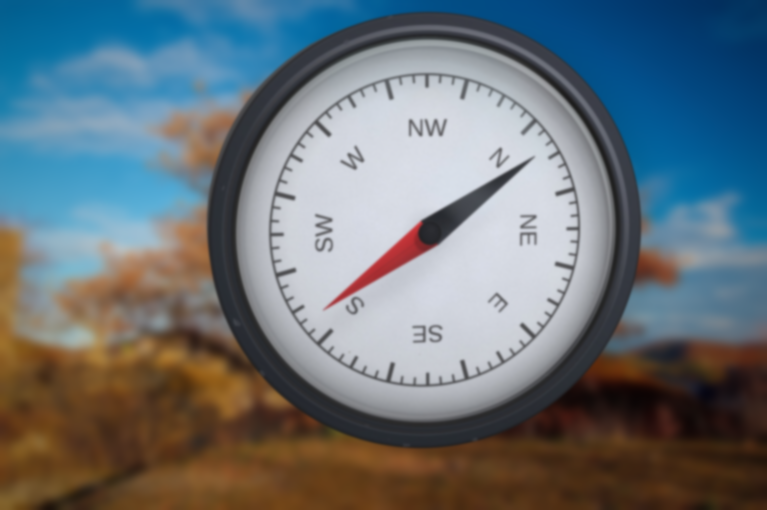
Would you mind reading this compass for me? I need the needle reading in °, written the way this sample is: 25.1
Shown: 190
